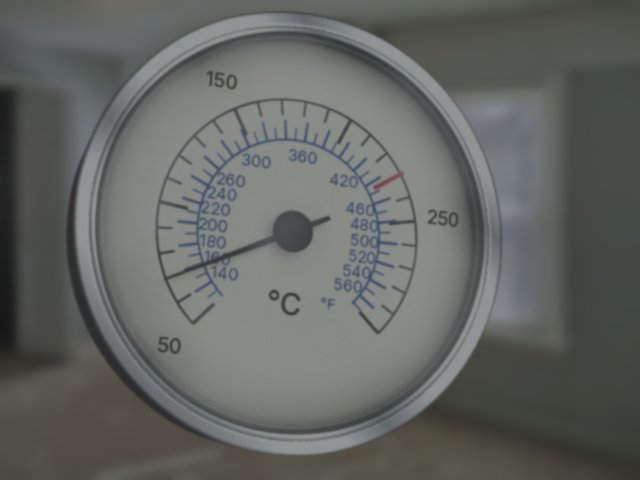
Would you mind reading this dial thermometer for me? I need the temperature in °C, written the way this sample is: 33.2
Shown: 70
